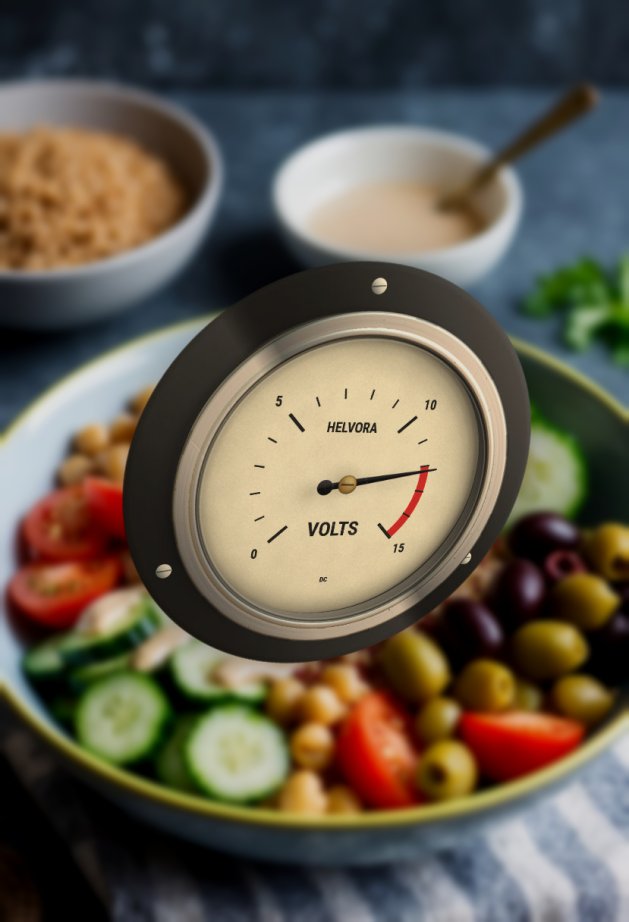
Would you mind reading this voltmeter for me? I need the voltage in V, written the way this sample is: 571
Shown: 12
